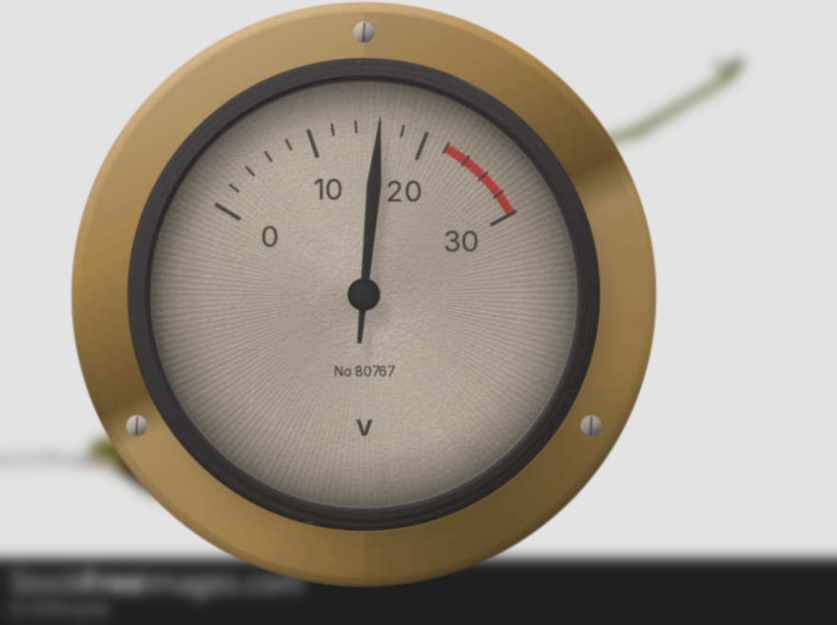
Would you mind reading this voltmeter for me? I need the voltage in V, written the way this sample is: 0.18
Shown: 16
